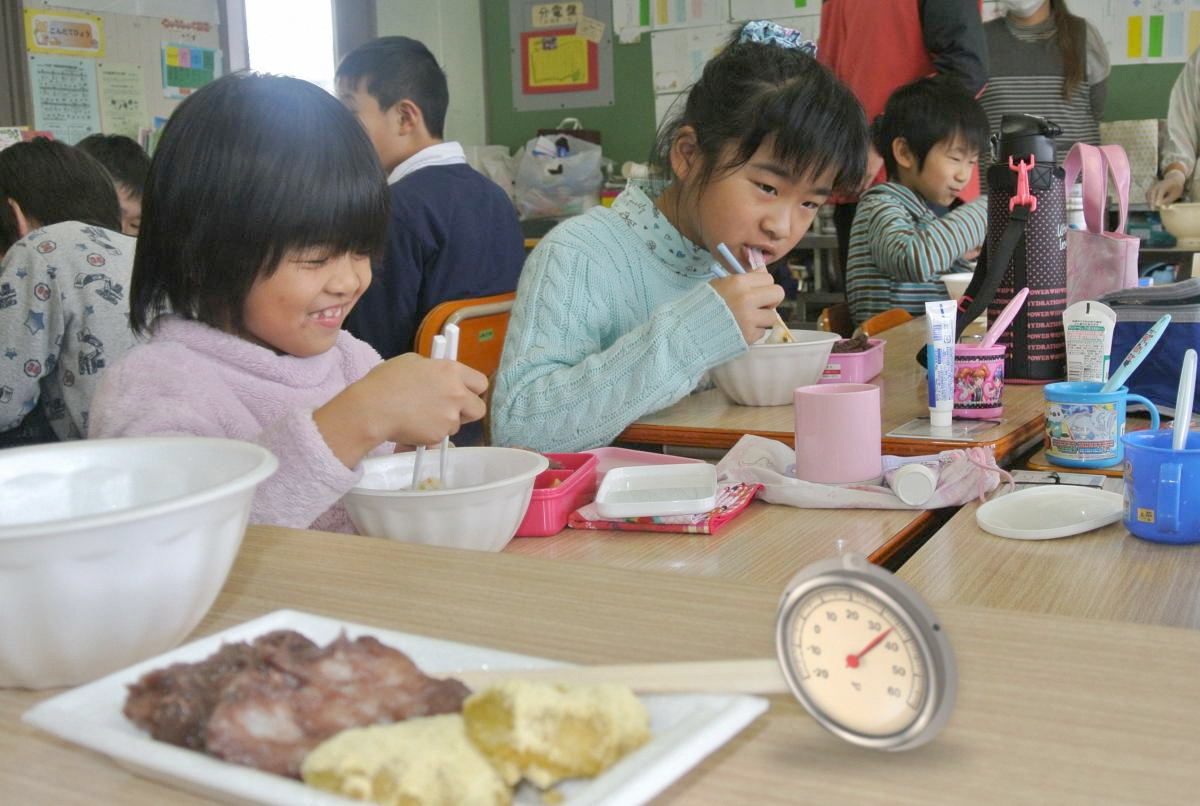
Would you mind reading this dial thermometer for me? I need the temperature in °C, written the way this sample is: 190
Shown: 35
